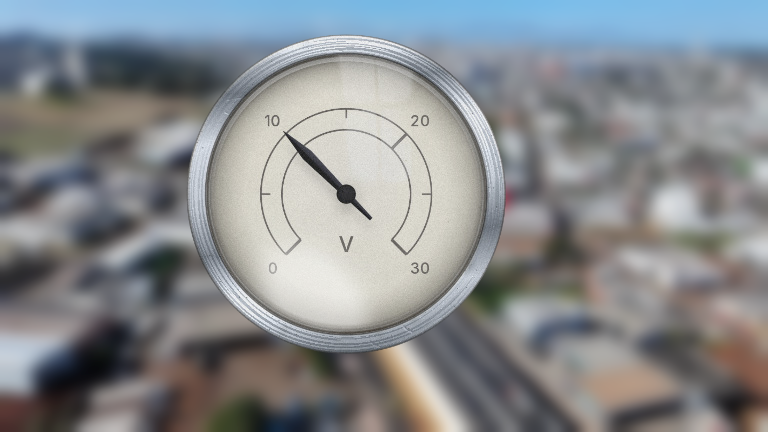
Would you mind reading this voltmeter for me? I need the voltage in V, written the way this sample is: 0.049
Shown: 10
